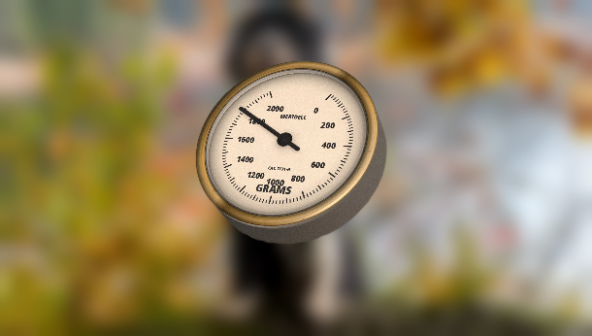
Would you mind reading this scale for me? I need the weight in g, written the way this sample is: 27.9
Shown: 1800
